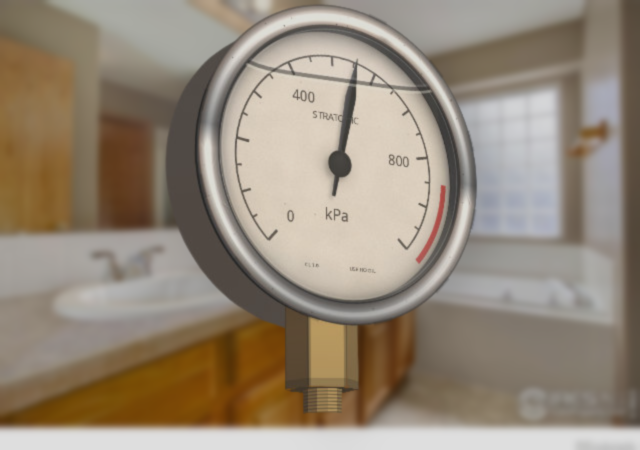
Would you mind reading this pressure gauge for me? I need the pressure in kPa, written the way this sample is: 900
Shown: 550
